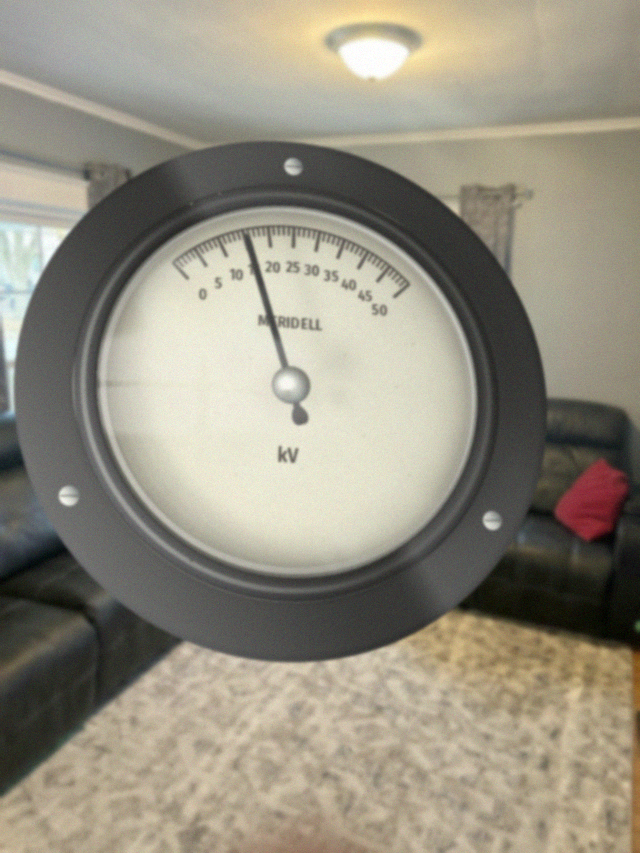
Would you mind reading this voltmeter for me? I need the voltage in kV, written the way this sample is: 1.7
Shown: 15
